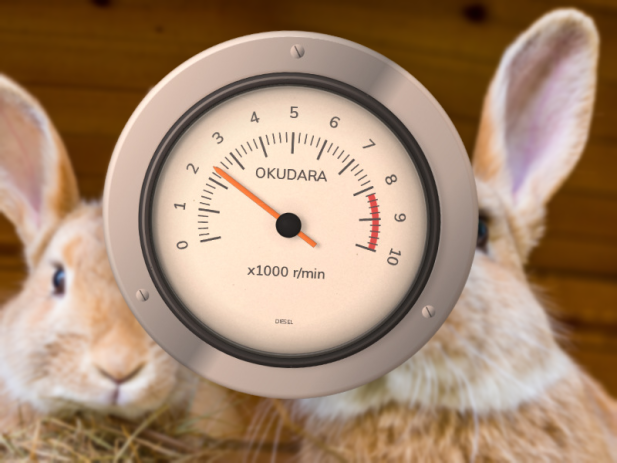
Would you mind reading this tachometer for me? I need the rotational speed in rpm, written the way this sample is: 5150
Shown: 2400
